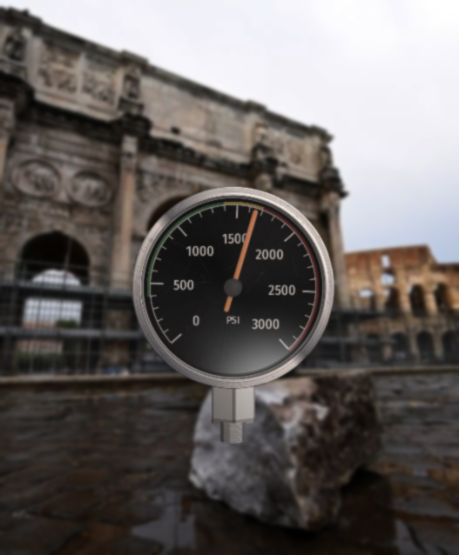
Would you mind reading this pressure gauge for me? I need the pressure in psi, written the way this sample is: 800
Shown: 1650
